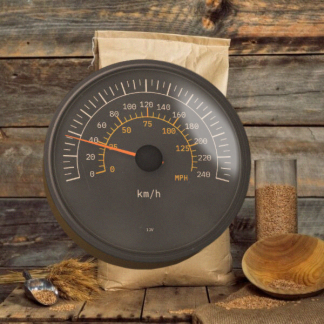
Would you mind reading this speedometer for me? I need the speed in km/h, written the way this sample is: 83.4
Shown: 35
